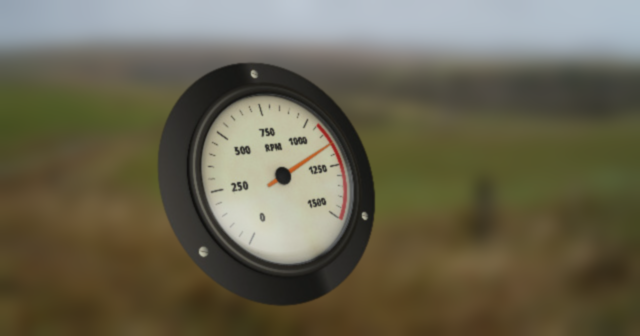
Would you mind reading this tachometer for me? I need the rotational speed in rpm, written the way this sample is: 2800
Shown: 1150
